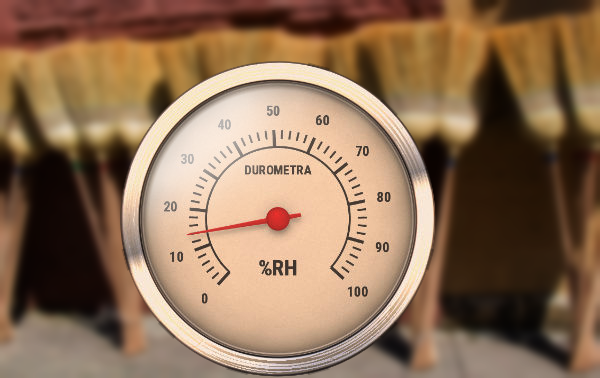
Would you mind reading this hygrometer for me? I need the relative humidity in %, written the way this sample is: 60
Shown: 14
